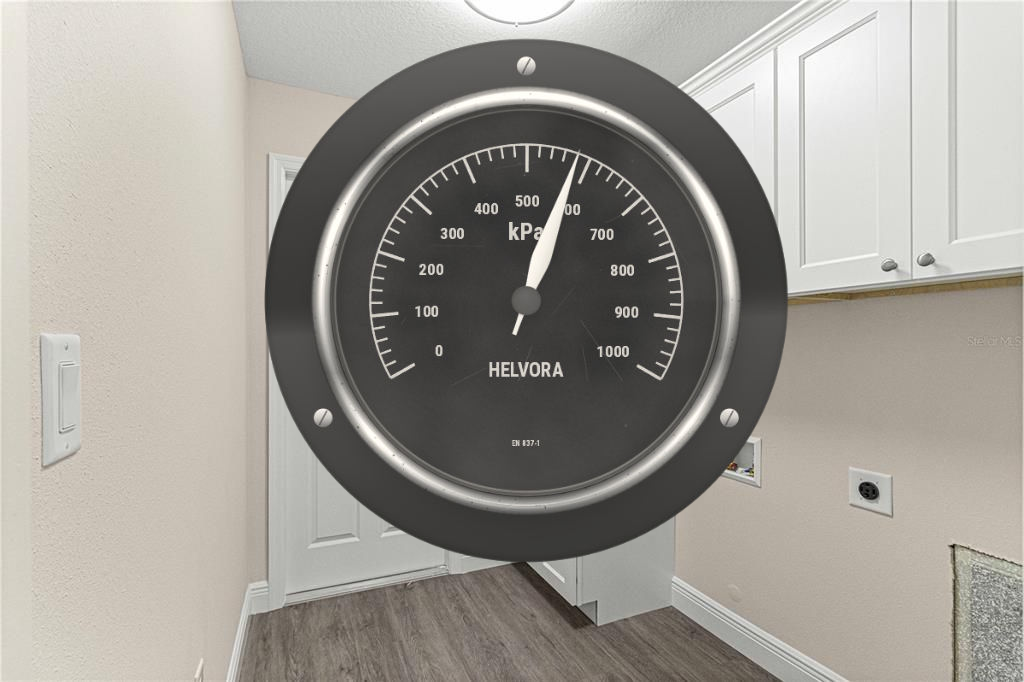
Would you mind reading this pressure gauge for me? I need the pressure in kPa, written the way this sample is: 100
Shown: 580
